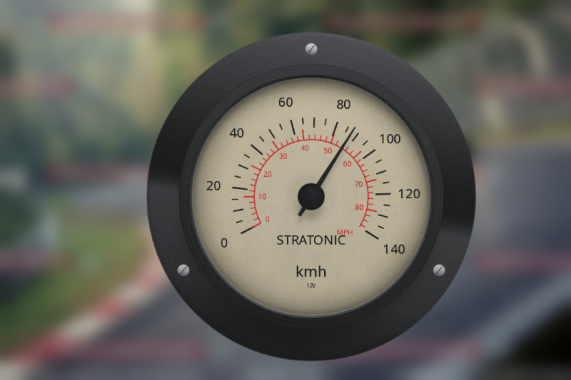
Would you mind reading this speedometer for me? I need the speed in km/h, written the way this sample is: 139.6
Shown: 87.5
